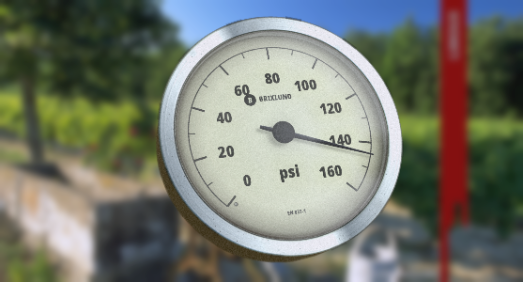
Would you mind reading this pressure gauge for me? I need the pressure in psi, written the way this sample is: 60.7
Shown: 145
